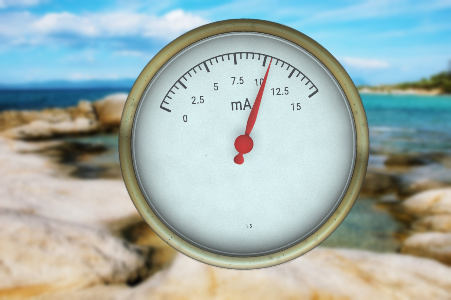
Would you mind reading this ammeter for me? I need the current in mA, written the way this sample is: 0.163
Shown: 10.5
